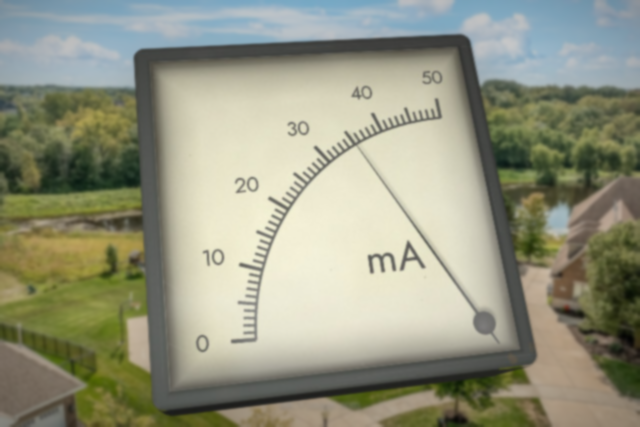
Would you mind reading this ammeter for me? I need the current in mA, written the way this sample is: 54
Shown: 35
